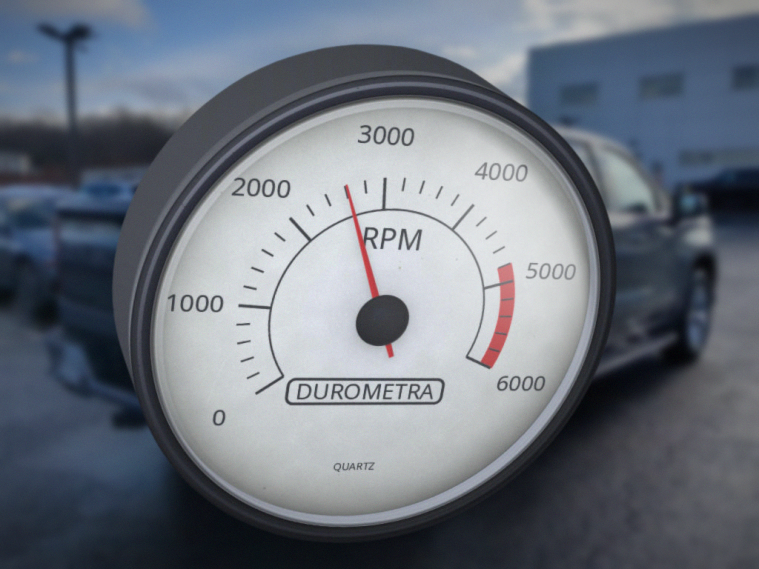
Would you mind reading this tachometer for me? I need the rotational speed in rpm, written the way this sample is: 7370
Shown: 2600
